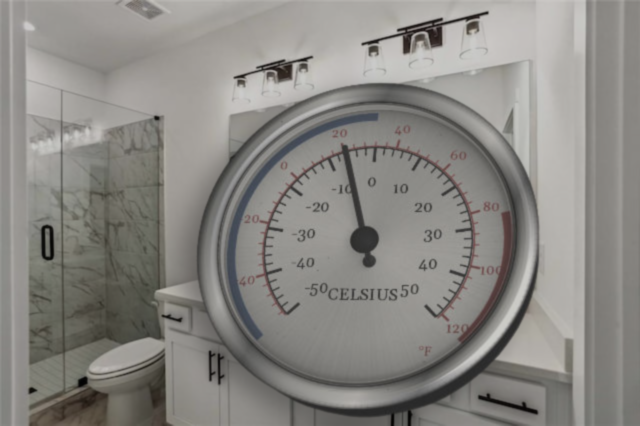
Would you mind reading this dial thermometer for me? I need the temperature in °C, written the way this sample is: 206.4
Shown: -6
